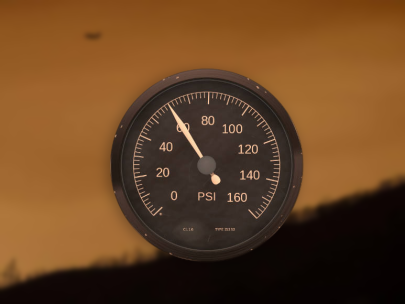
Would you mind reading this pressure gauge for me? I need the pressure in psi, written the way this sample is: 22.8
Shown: 60
